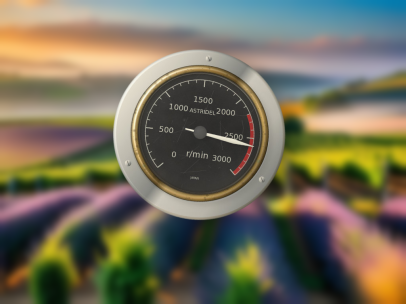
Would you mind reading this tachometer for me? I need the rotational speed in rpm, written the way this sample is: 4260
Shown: 2600
